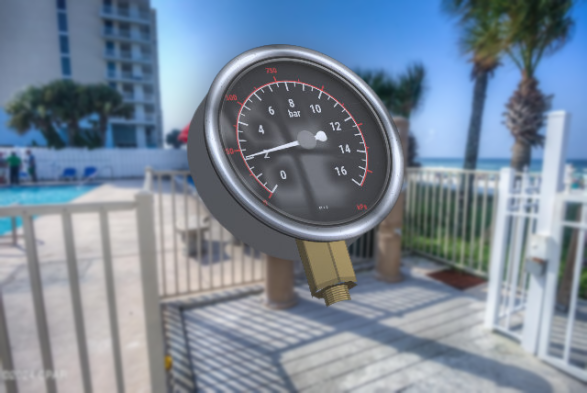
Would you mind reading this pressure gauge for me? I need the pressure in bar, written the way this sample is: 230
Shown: 2
